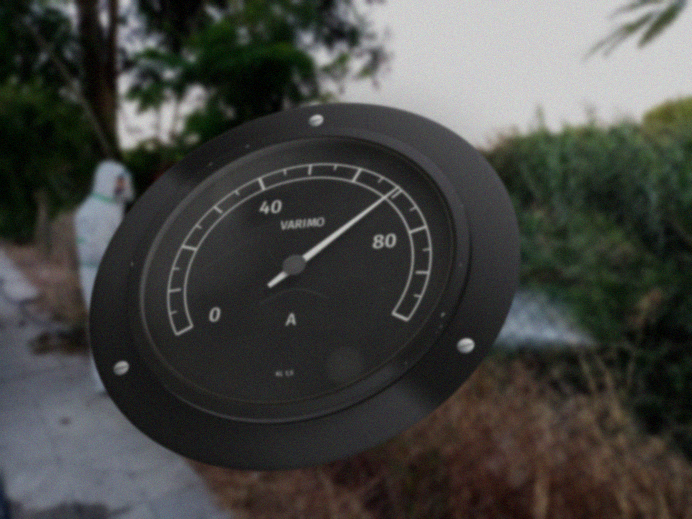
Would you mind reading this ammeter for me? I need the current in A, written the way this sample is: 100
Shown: 70
